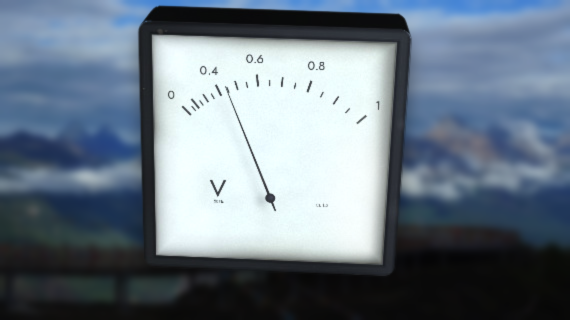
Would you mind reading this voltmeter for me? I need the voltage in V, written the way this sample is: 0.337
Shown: 0.45
